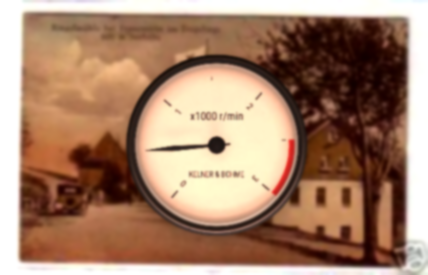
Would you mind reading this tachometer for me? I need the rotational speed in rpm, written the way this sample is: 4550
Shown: 500
